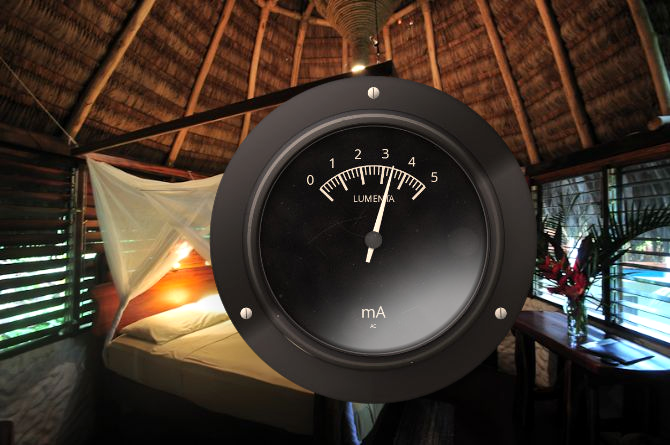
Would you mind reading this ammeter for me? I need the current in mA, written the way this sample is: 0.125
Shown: 3.4
